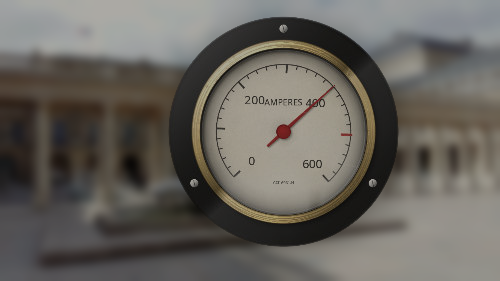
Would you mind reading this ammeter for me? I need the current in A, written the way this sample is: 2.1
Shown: 400
